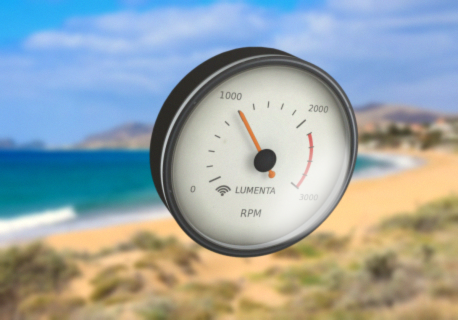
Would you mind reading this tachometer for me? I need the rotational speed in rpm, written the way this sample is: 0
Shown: 1000
